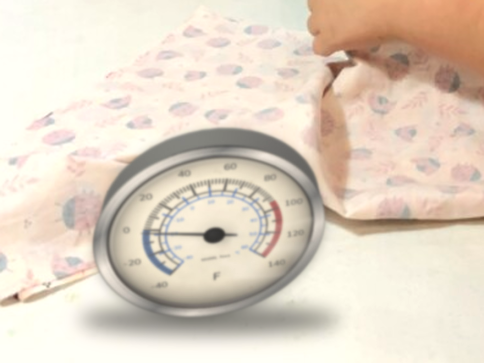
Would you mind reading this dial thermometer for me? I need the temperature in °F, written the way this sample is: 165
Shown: 0
